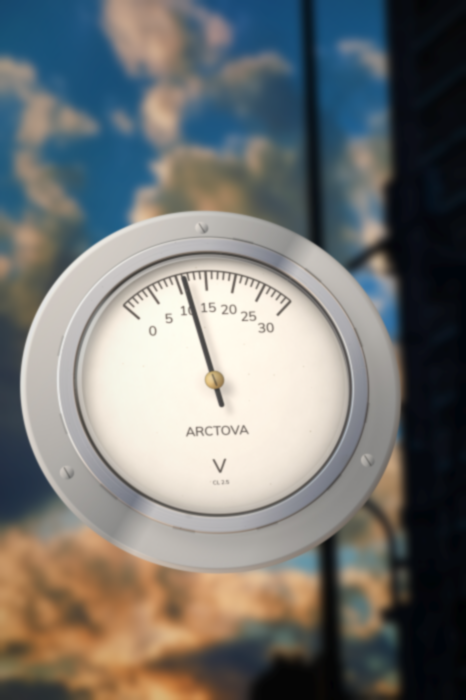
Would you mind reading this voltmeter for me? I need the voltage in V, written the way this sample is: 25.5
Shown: 11
